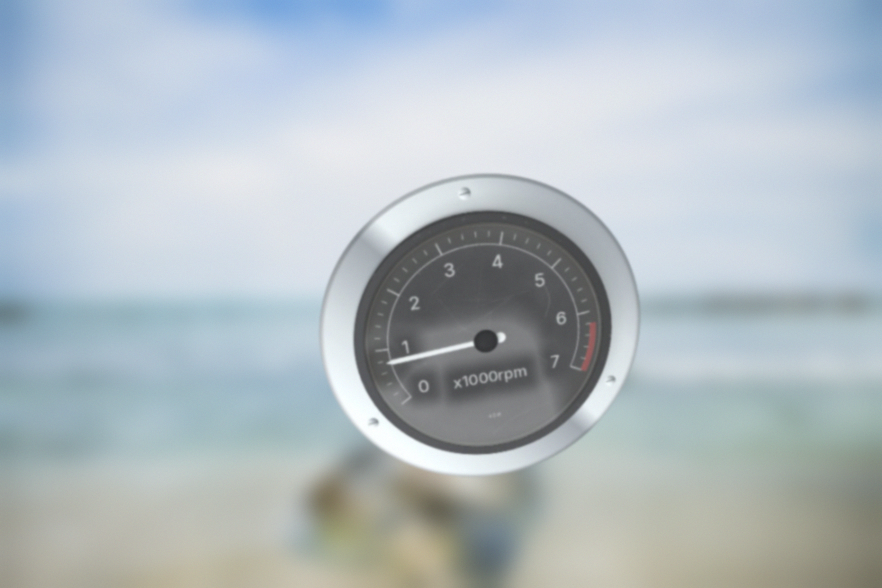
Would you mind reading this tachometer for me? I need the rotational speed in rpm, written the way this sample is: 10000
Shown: 800
